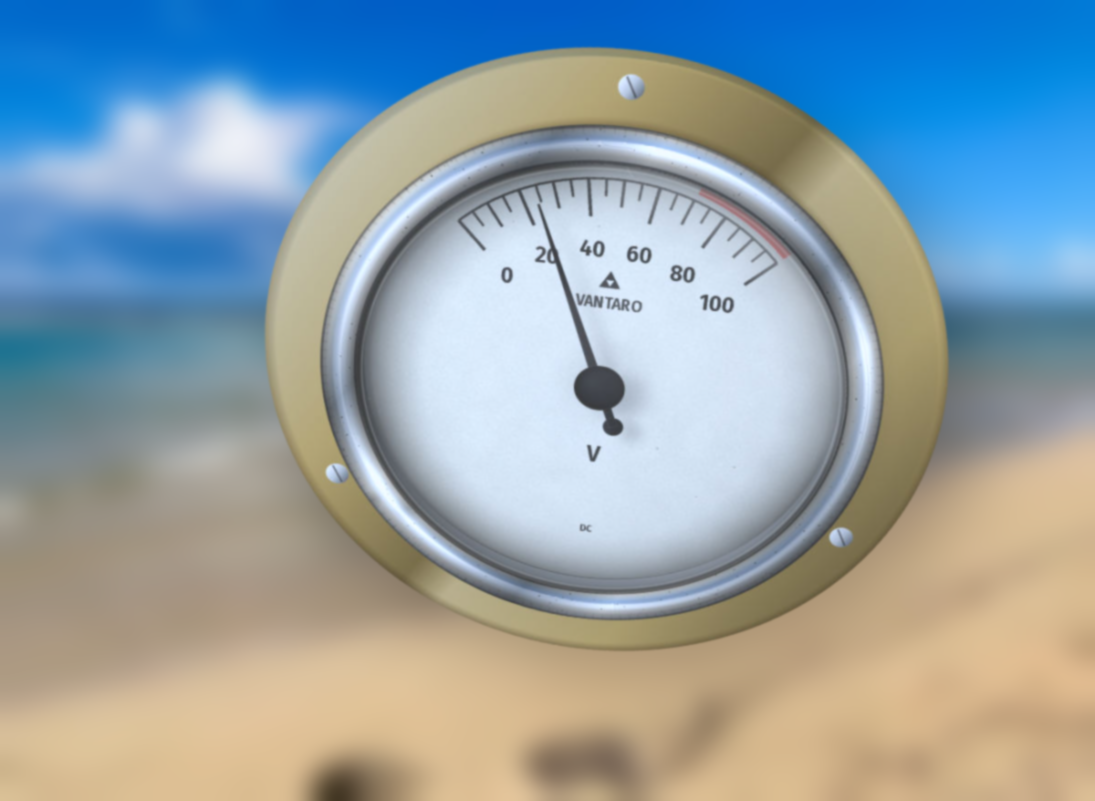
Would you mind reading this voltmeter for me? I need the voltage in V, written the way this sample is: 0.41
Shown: 25
